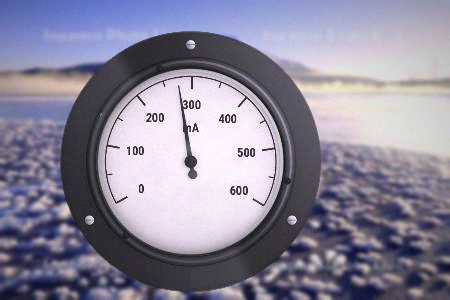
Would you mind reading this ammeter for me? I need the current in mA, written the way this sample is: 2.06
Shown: 275
